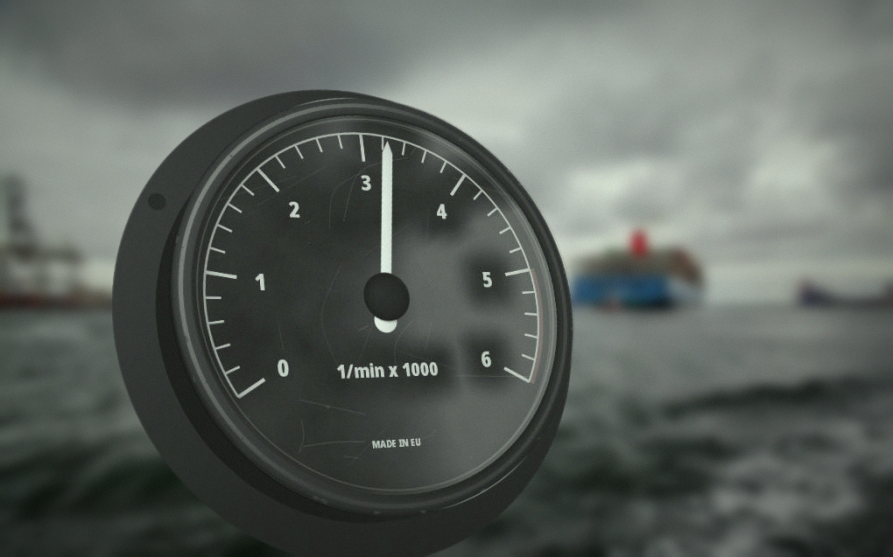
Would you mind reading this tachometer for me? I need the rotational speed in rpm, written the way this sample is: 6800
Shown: 3200
